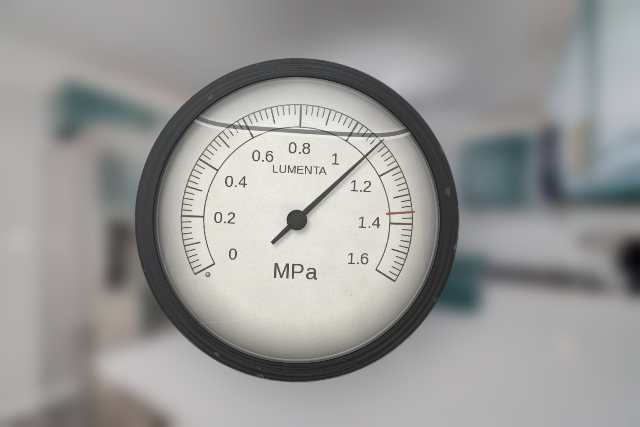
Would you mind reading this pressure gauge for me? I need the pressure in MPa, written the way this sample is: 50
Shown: 1.1
